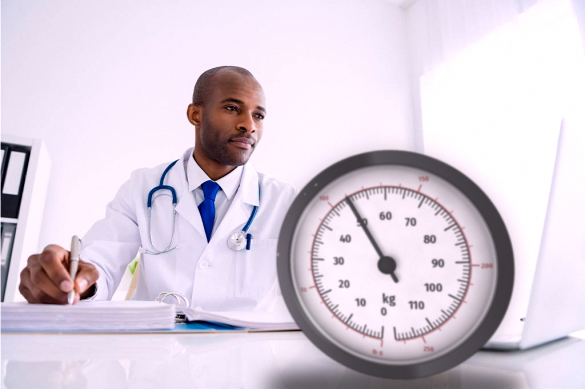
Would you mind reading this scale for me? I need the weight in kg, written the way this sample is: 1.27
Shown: 50
